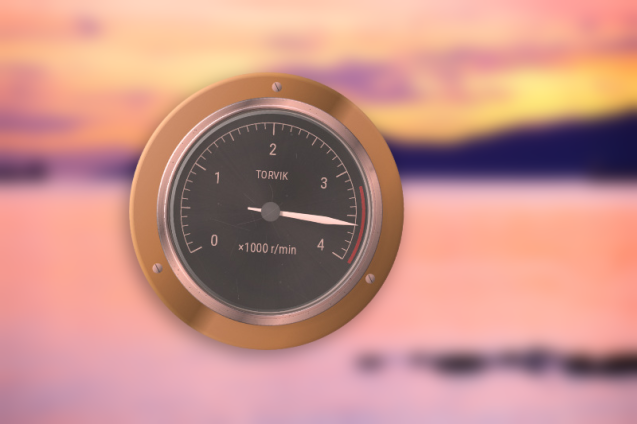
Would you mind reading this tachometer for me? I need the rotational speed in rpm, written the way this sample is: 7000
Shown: 3600
